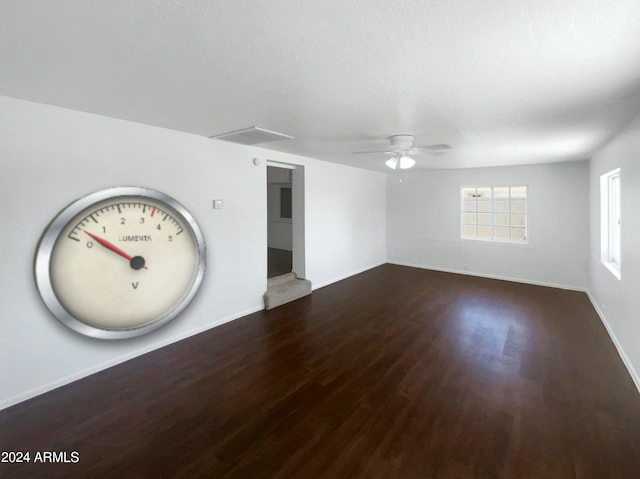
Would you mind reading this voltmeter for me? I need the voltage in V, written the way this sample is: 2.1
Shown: 0.4
